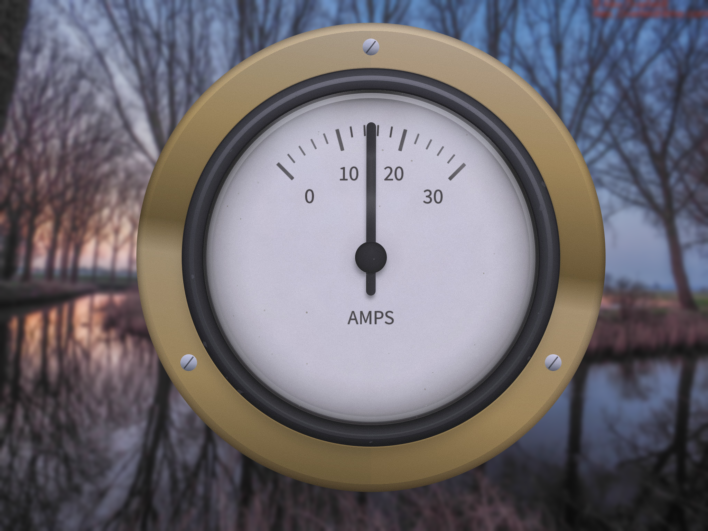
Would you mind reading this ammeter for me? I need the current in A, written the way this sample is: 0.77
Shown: 15
